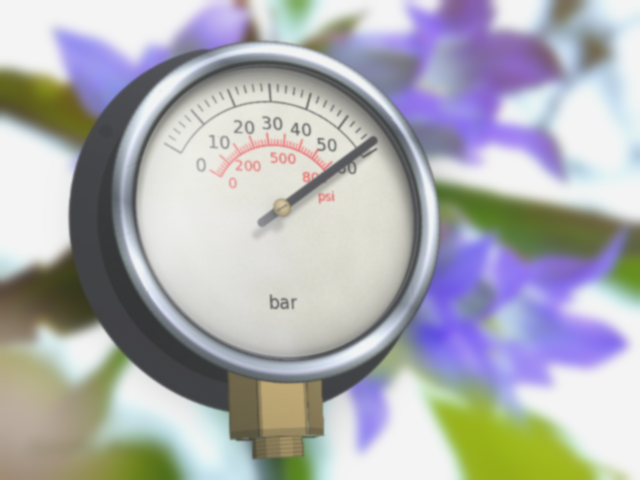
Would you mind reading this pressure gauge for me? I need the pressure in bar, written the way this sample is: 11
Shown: 58
